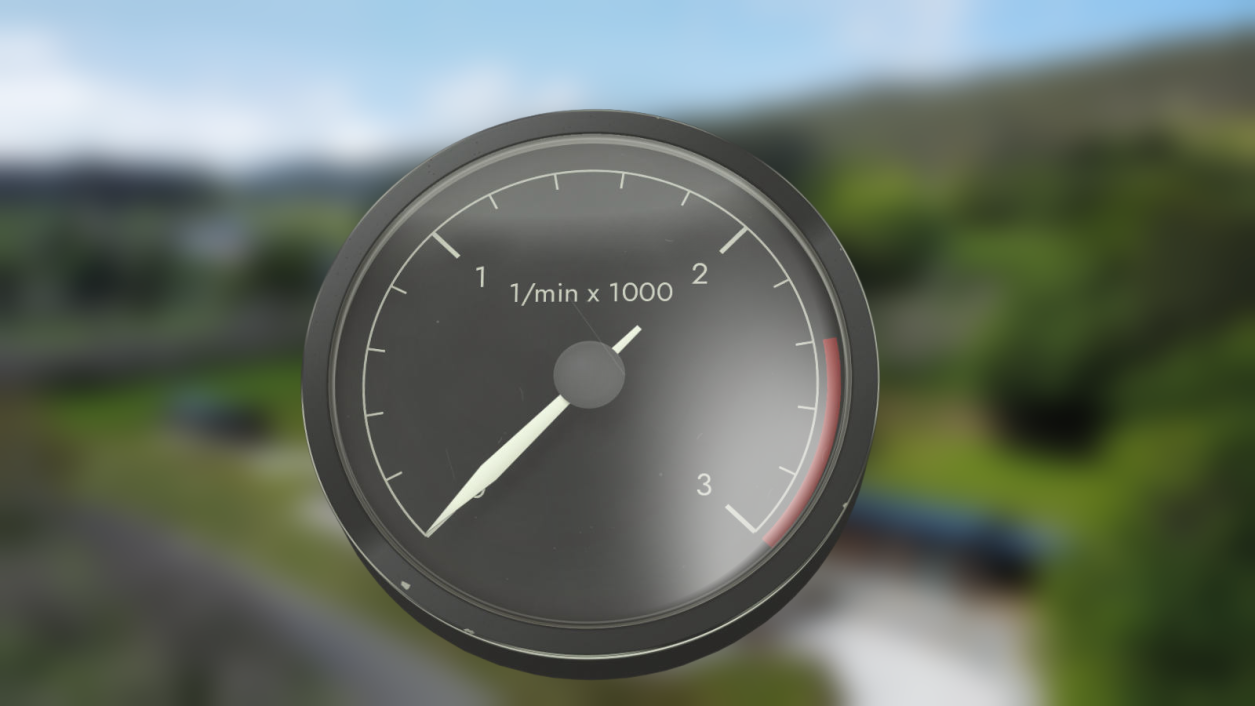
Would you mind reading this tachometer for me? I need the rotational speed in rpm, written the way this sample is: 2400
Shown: 0
